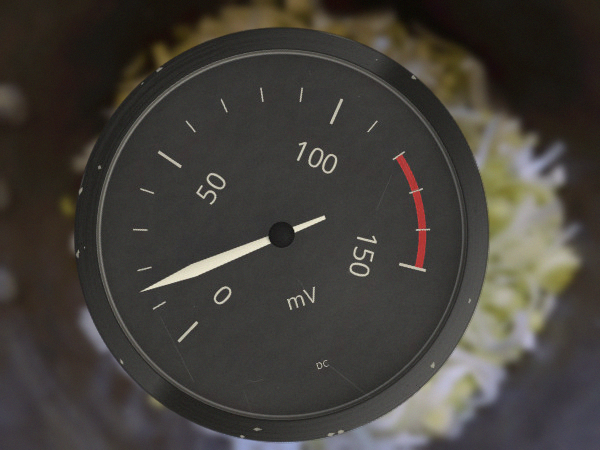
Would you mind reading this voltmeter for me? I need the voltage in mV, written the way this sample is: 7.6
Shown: 15
